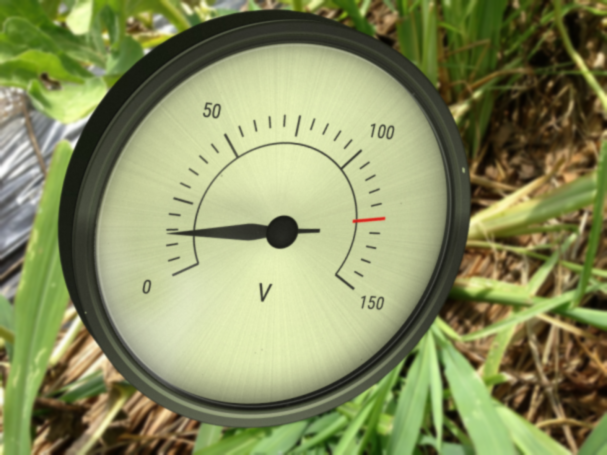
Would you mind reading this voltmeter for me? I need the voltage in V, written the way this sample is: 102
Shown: 15
